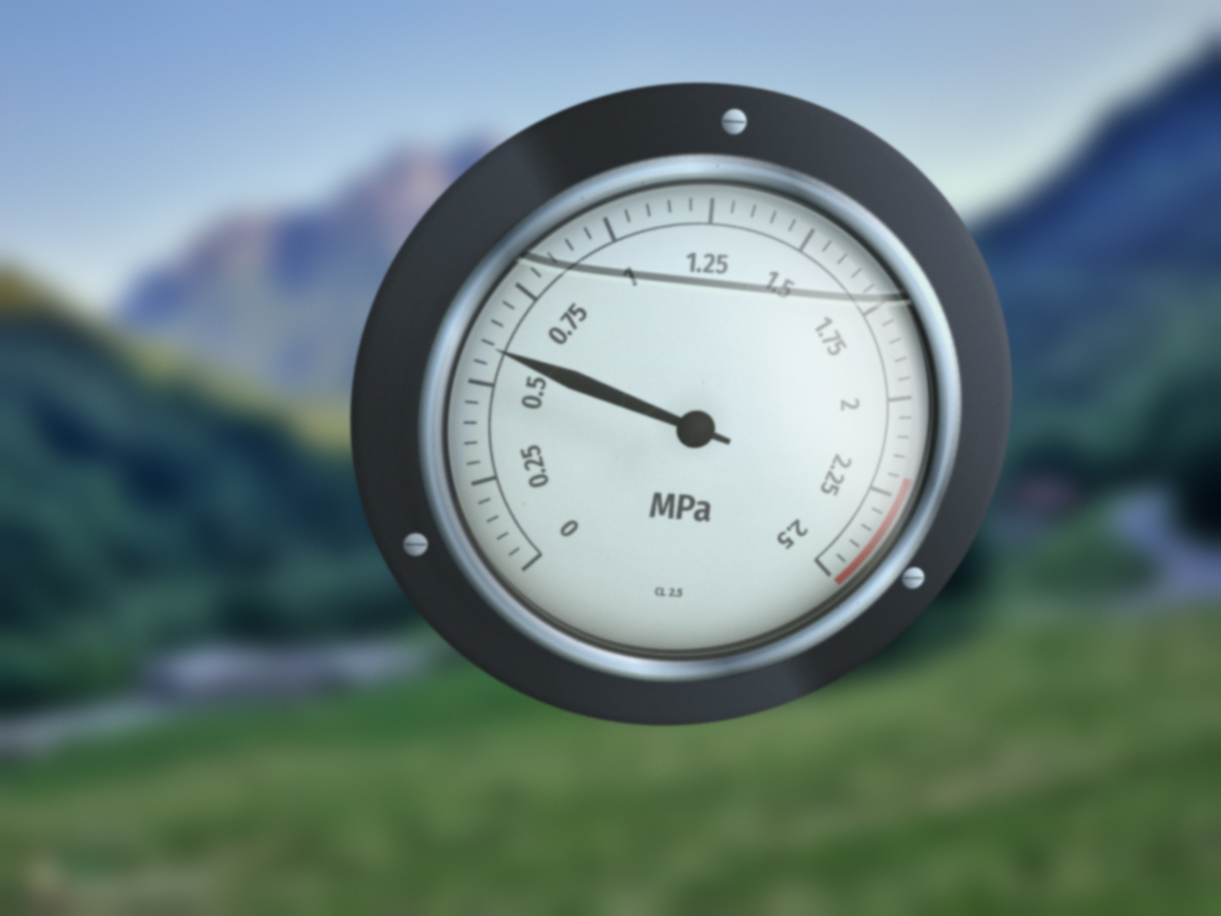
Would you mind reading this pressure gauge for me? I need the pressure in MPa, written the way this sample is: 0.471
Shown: 0.6
